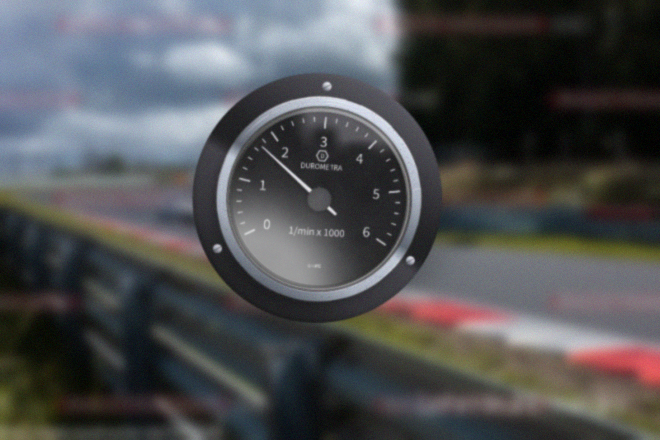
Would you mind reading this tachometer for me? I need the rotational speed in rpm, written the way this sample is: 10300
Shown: 1700
